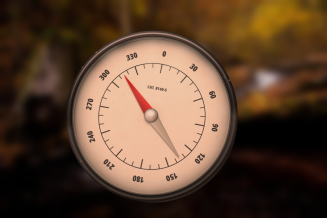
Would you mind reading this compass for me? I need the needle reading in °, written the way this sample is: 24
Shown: 315
